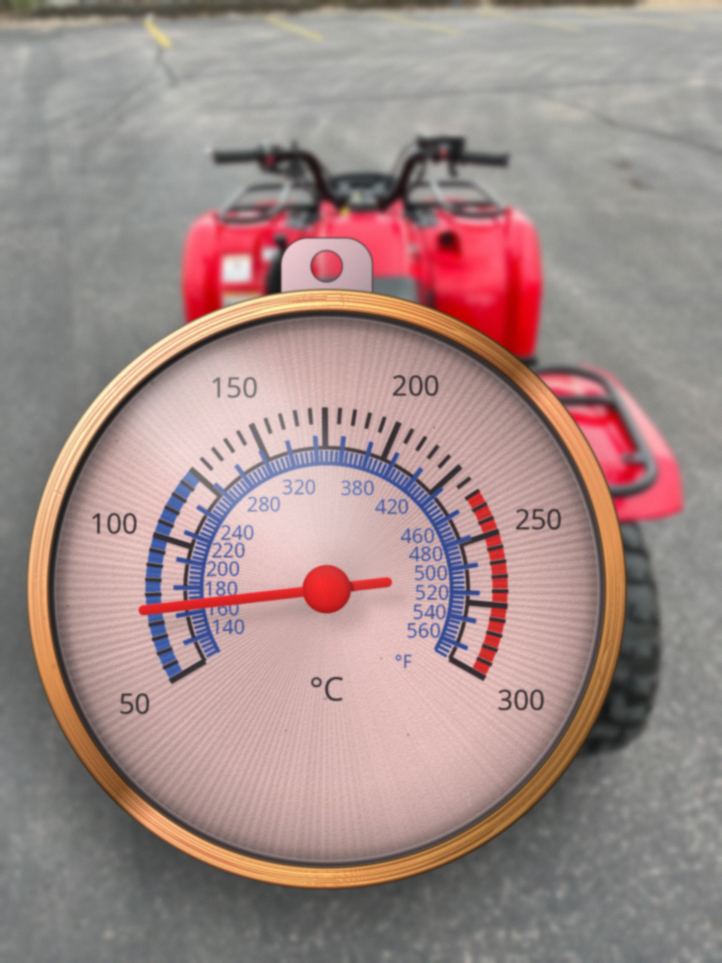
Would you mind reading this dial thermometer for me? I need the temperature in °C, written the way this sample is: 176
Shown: 75
